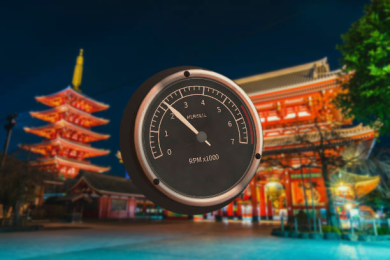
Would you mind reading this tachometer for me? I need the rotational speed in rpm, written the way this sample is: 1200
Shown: 2200
